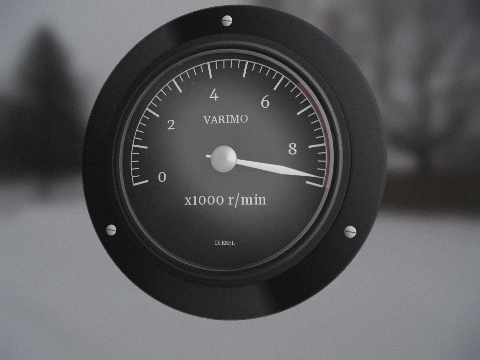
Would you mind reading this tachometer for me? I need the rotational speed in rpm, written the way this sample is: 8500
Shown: 8800
